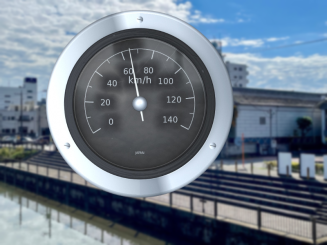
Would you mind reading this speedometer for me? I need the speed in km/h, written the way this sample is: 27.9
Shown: 65
